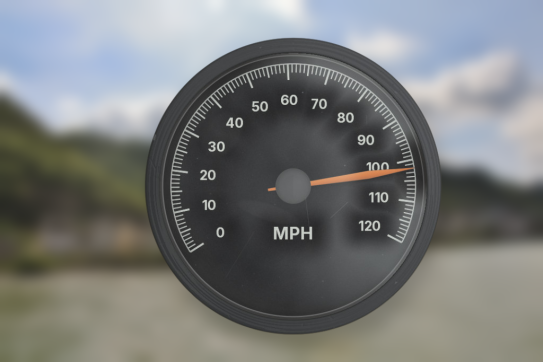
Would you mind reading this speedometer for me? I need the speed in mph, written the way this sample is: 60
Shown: 102
